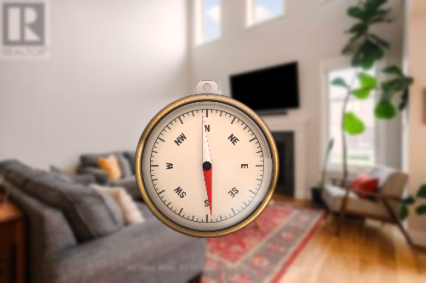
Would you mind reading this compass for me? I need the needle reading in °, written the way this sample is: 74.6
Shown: 175
